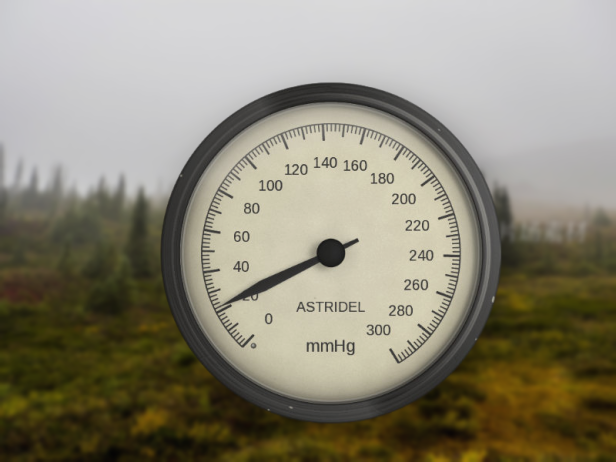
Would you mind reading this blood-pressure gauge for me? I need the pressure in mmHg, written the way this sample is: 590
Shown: 22
